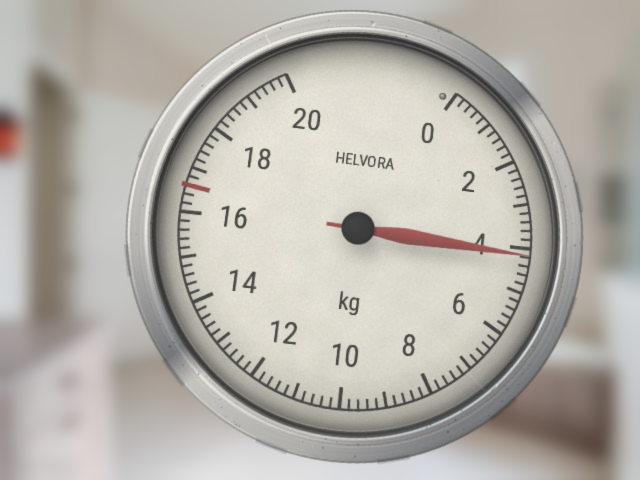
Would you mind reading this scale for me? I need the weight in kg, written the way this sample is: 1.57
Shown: 4.2
